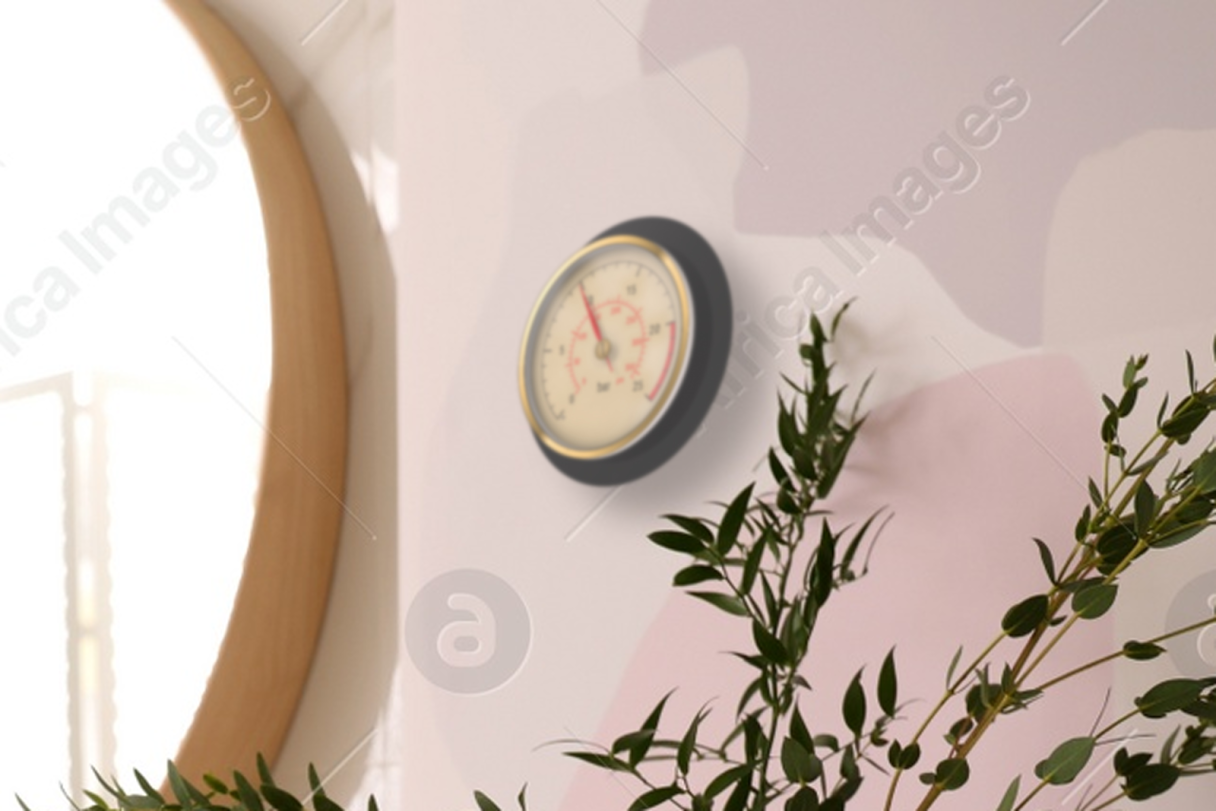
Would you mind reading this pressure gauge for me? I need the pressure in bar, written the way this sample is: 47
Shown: 10
